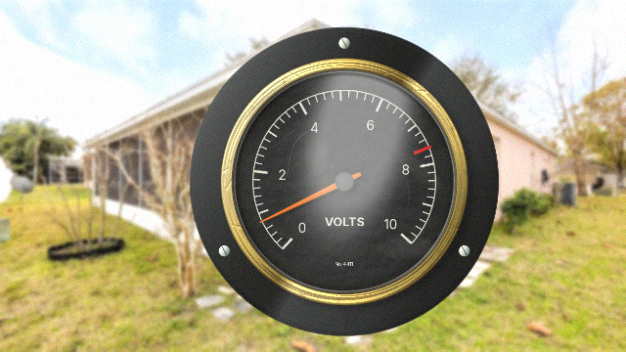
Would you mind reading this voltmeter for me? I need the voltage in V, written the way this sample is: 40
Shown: 0.8
